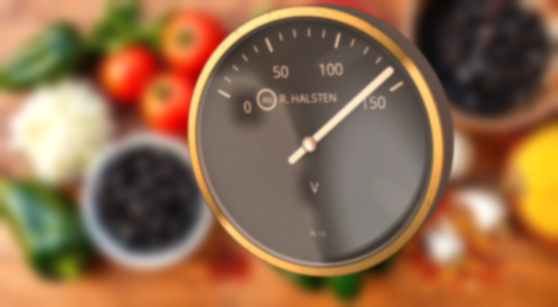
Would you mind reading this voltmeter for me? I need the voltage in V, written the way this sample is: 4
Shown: 140
